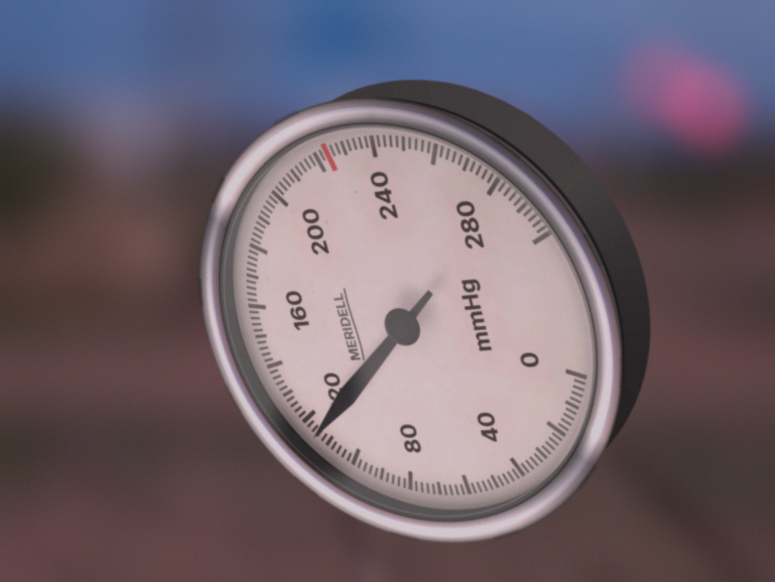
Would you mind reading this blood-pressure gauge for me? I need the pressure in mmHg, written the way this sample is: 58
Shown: 114
